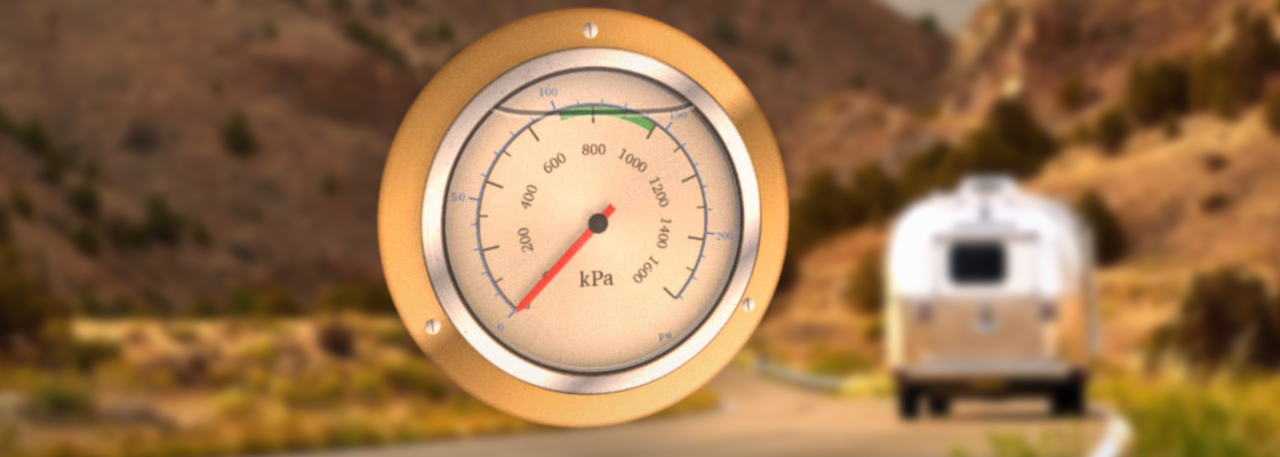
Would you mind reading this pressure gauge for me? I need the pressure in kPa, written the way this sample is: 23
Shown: 0
